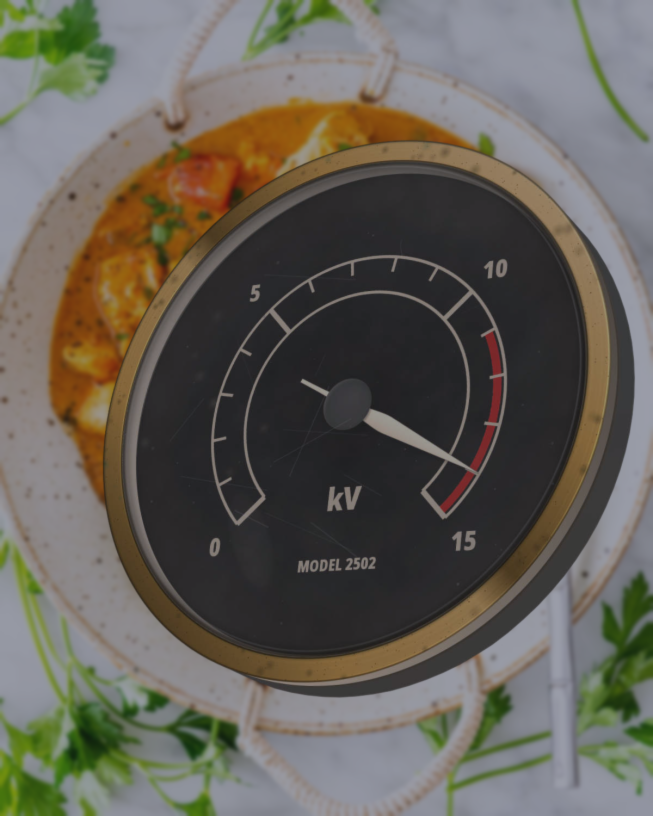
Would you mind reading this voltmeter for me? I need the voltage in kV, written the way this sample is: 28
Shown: 14
